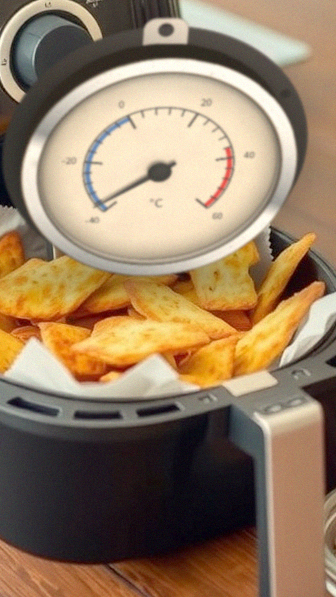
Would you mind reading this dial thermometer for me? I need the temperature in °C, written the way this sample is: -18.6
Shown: -36
